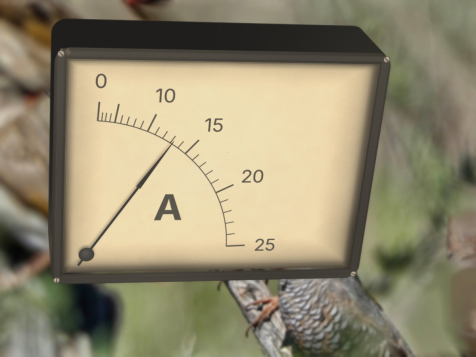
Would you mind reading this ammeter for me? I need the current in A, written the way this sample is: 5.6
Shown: 13
